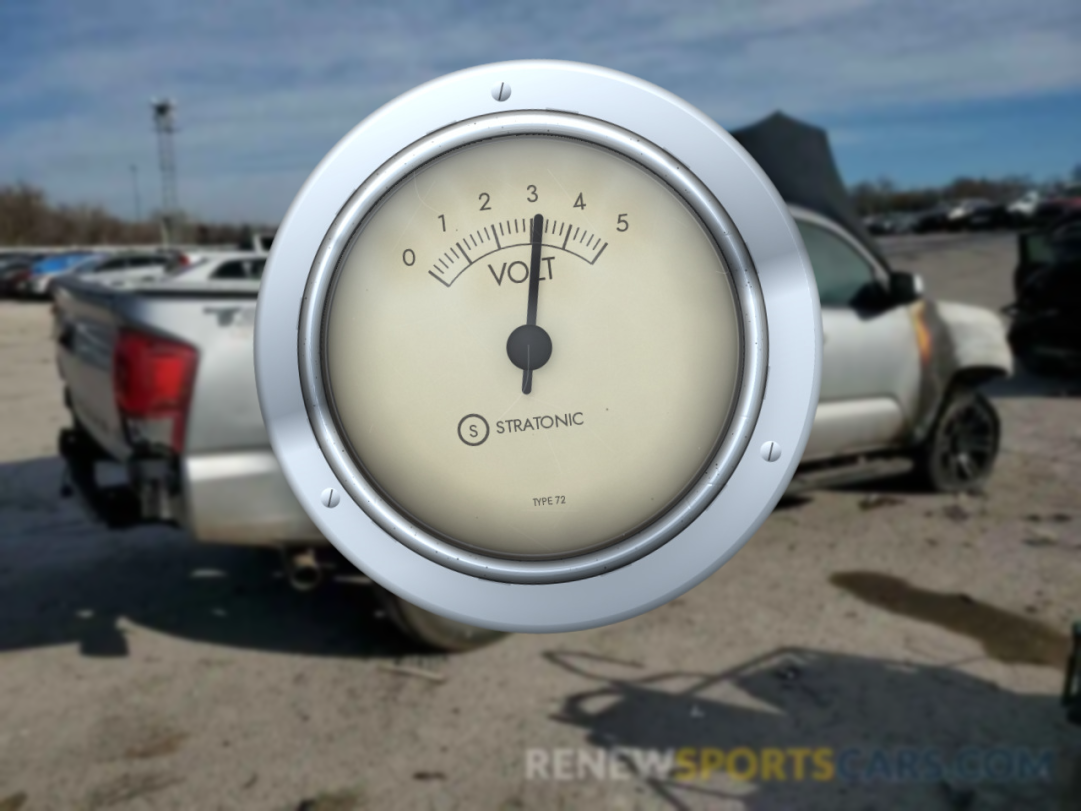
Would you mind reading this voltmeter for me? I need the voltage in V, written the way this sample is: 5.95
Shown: 3.2
